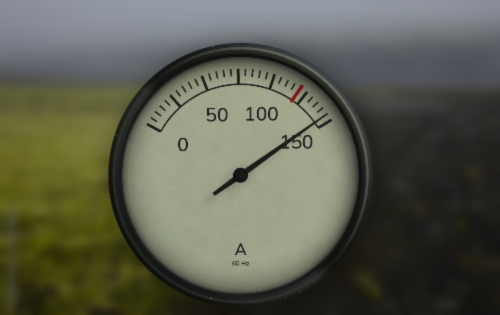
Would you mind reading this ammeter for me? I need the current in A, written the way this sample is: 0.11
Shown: 145
